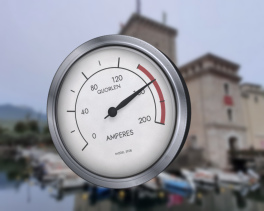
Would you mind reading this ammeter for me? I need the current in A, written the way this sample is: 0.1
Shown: 160
